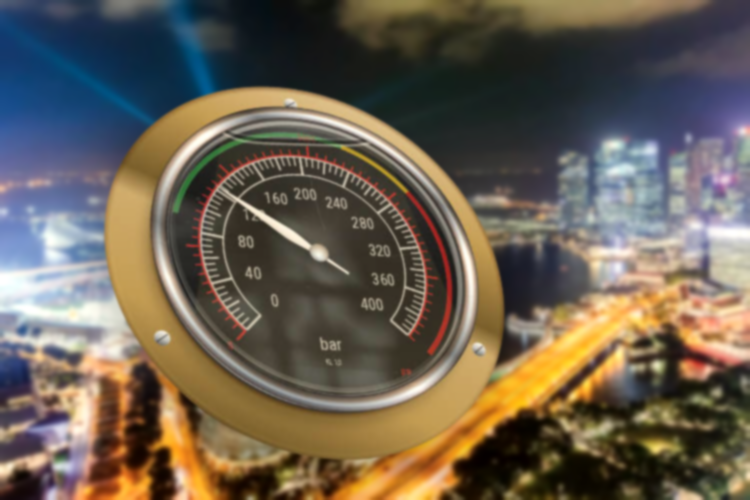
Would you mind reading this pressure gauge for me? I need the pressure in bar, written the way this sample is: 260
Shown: 120
